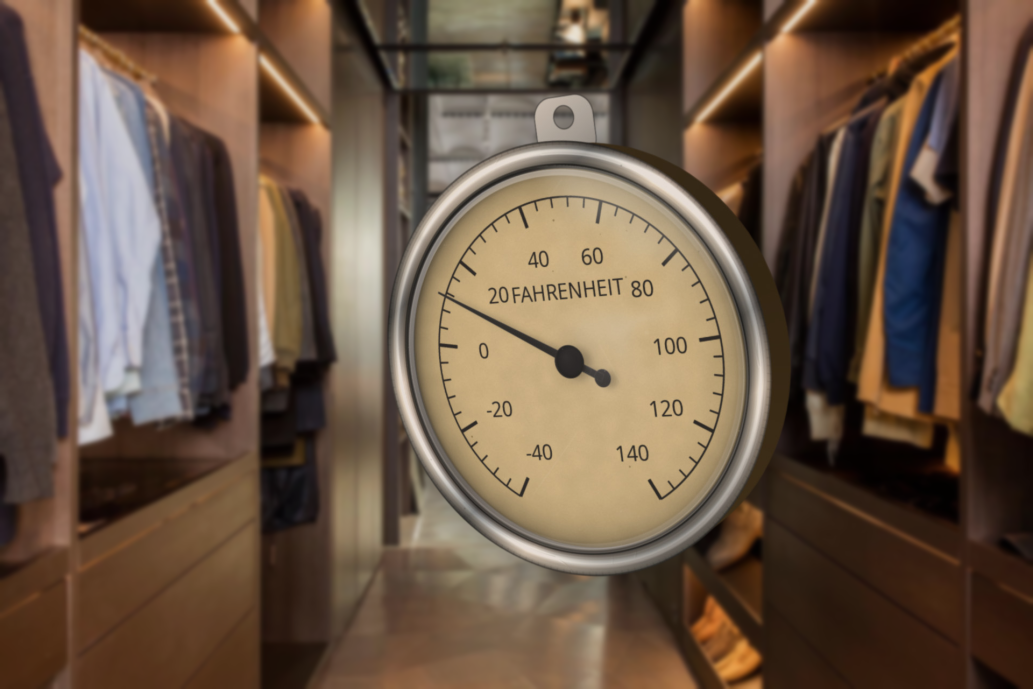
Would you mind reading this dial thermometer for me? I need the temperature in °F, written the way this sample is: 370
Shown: 12
